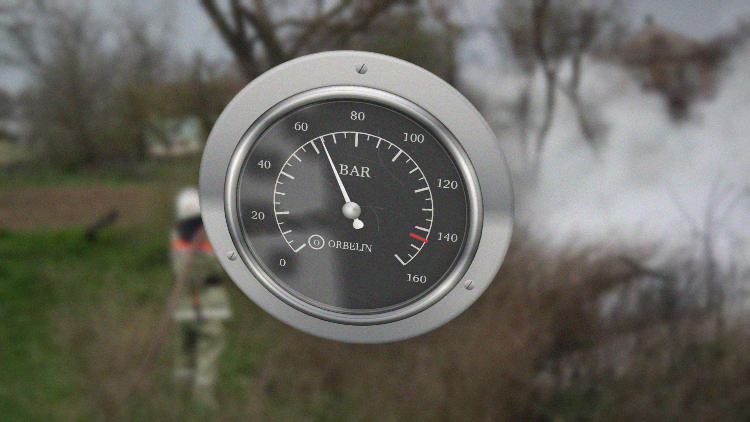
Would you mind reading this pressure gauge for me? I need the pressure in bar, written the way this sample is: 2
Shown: 65
